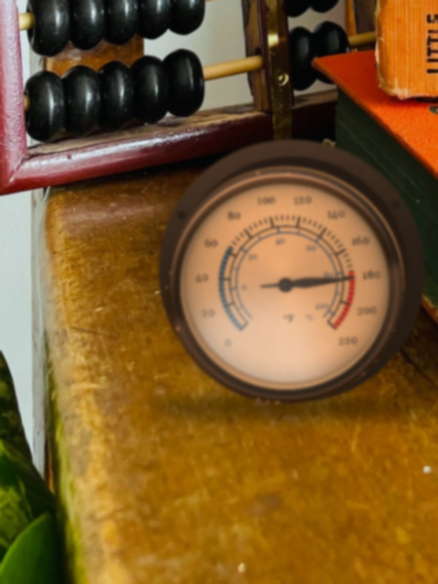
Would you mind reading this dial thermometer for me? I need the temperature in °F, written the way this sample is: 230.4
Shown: 180
